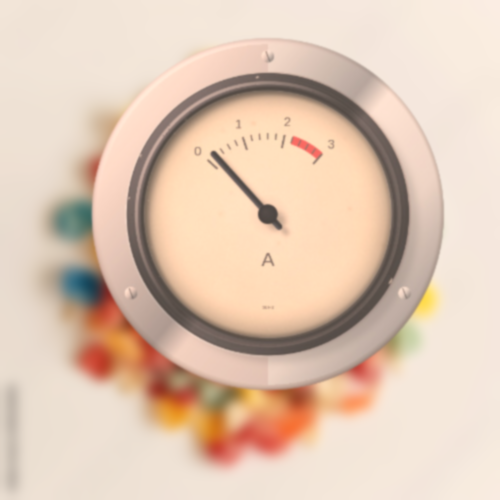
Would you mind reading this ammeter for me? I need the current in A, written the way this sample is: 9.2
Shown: 0.2
